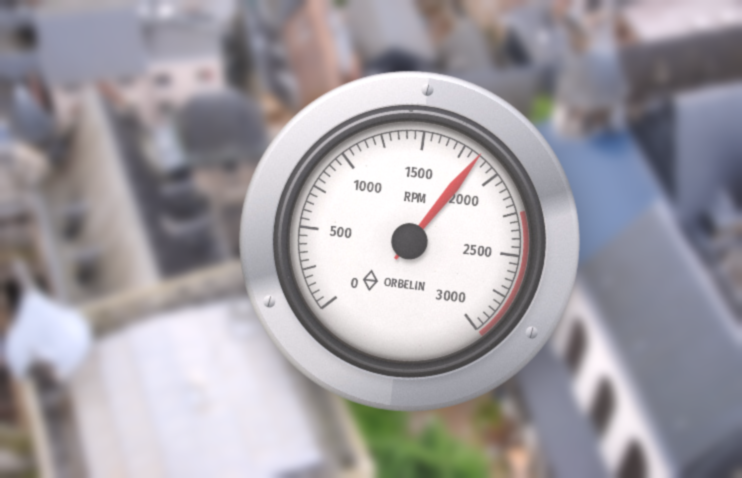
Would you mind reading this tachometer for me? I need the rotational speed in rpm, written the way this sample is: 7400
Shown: 1850
